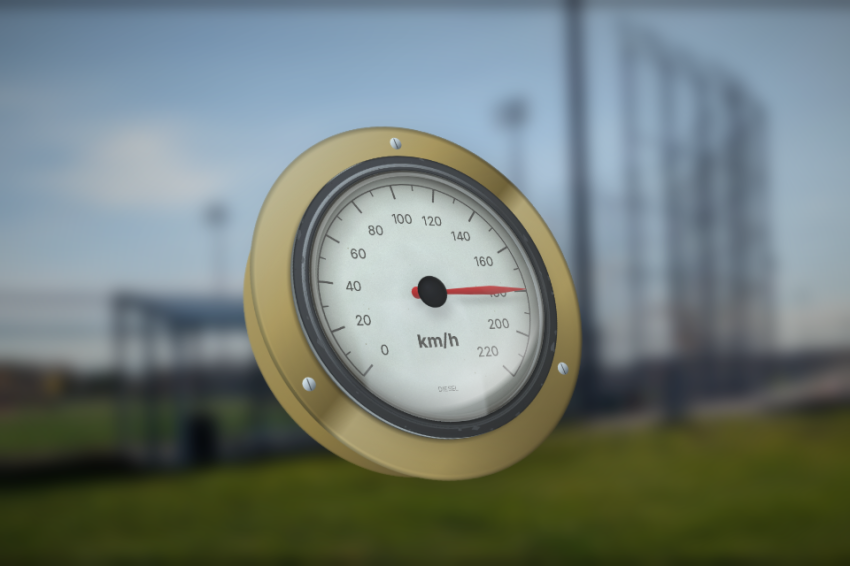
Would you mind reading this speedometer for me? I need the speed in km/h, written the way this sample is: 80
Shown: 180
